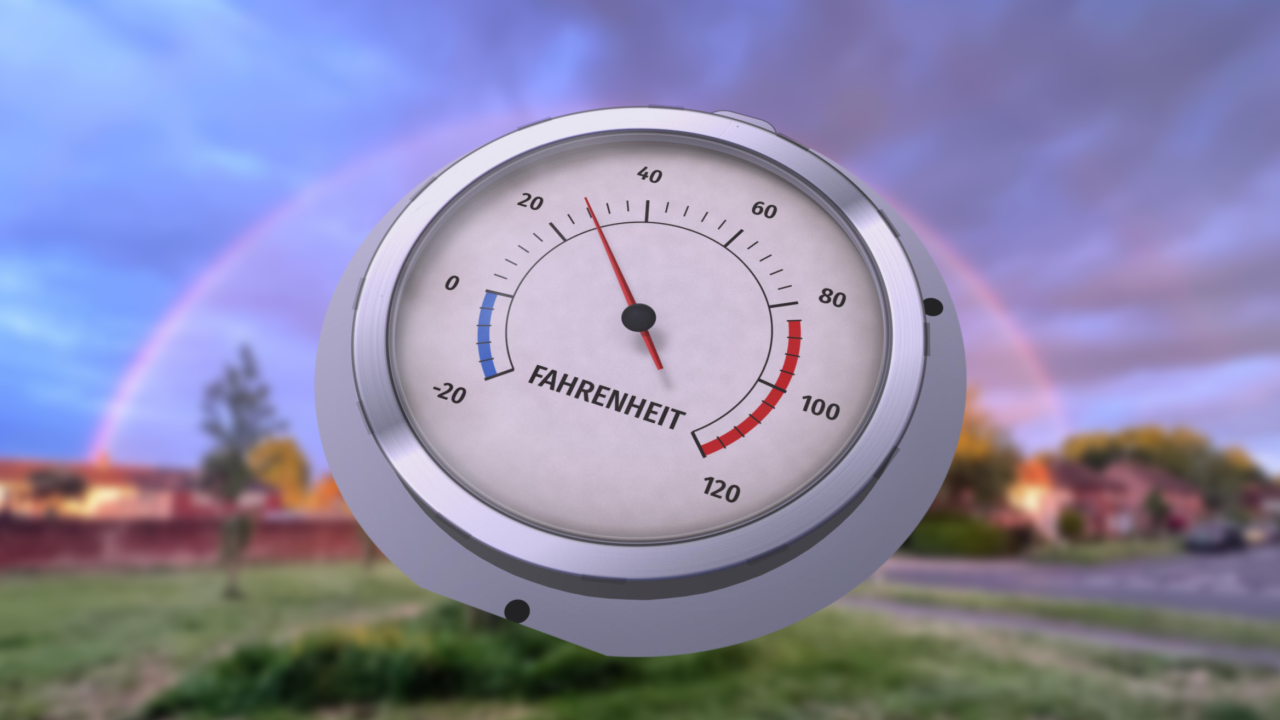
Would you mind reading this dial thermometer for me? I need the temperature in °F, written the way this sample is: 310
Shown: 28
